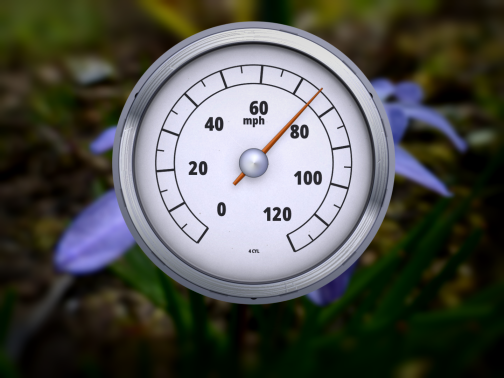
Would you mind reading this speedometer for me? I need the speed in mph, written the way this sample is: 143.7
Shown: 75
